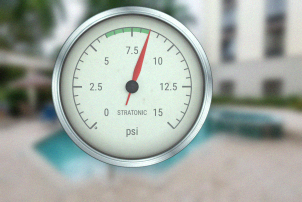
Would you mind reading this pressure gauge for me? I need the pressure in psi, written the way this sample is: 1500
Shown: 8.5
